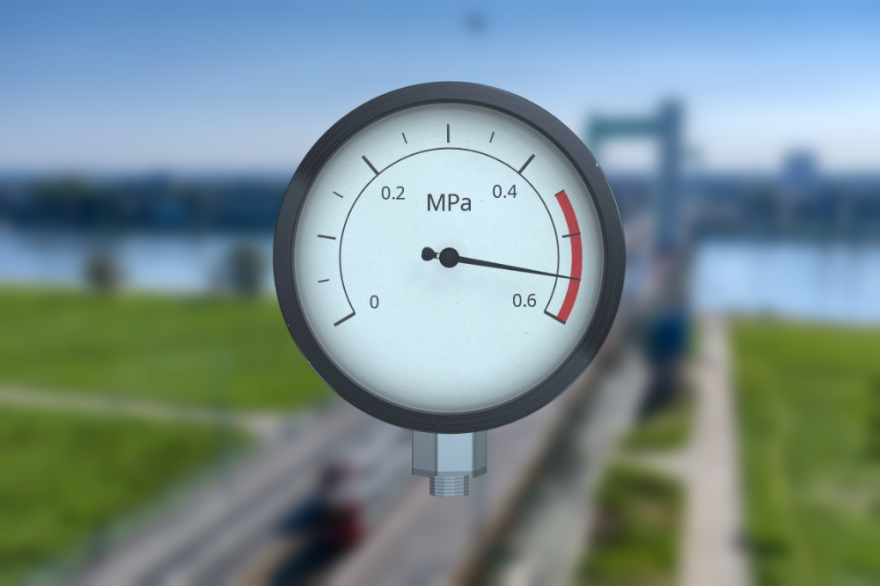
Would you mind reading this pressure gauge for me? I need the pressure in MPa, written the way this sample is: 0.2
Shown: 0.55
